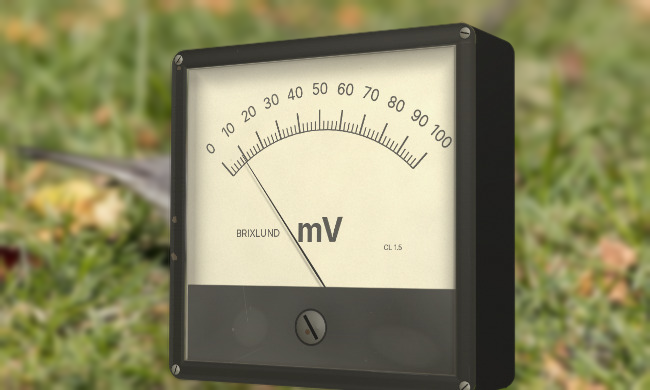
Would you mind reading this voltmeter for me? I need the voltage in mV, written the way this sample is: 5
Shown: 10
